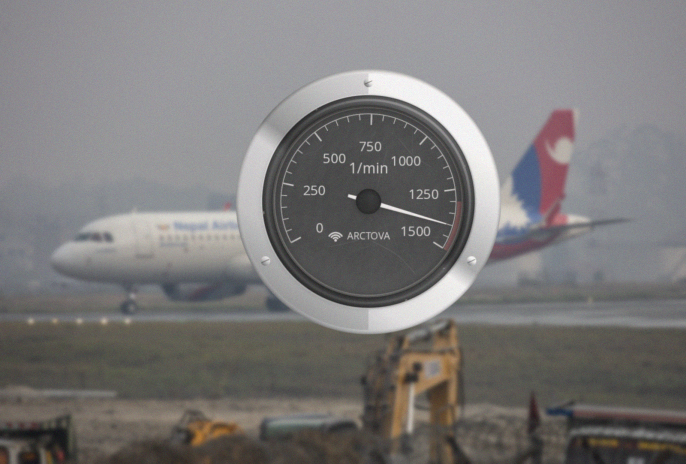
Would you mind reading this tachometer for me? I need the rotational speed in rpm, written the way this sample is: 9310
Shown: 1400
